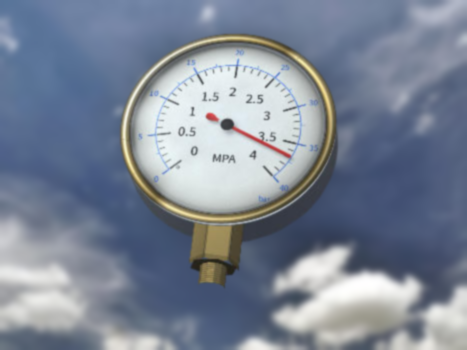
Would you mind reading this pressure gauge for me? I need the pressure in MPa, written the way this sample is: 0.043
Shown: 3.7
